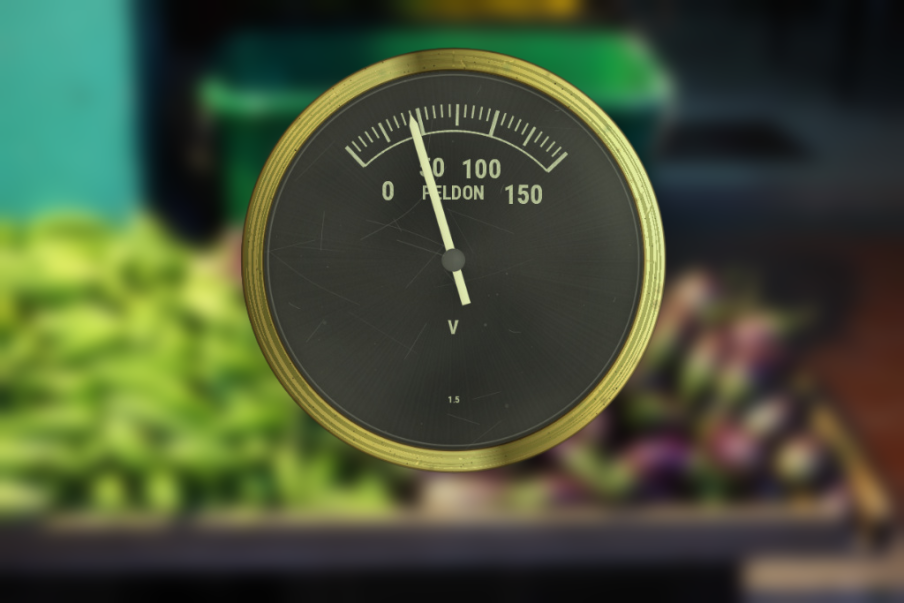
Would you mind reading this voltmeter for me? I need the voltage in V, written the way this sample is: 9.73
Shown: 45
